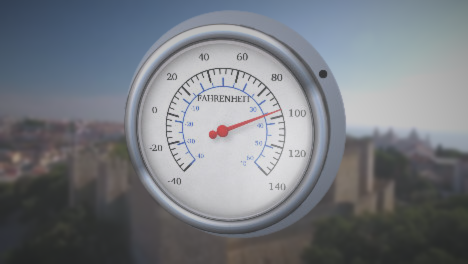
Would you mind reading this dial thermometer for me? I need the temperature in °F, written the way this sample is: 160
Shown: 96
